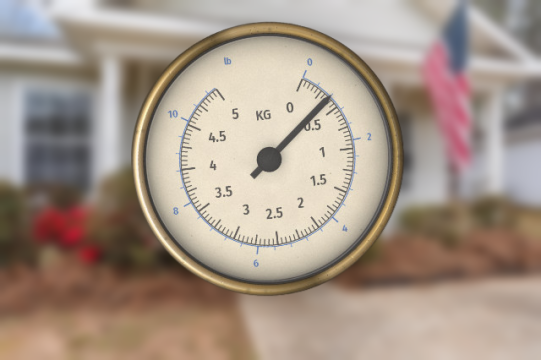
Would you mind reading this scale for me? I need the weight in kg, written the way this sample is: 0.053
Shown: 0.35
